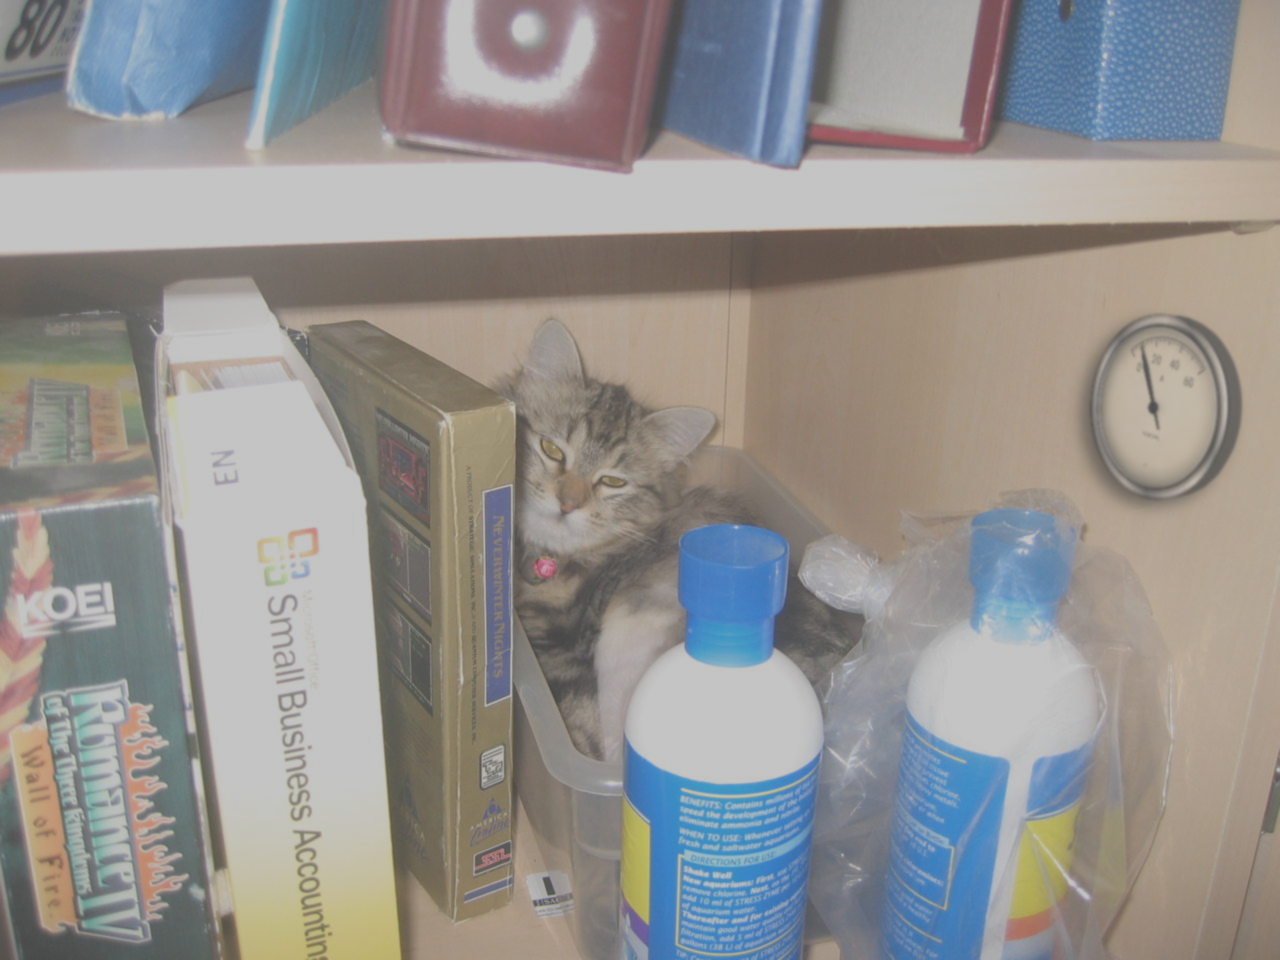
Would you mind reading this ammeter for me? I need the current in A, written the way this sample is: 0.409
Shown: 10
